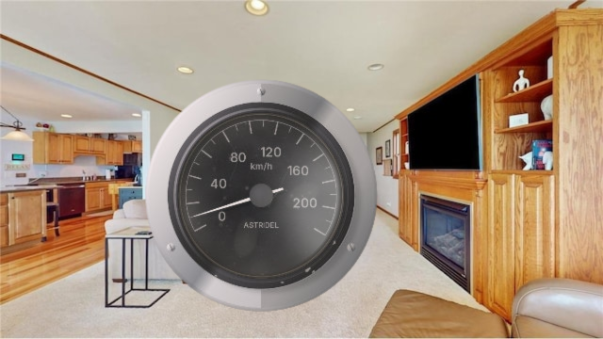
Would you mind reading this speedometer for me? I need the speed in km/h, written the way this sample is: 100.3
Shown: 10
